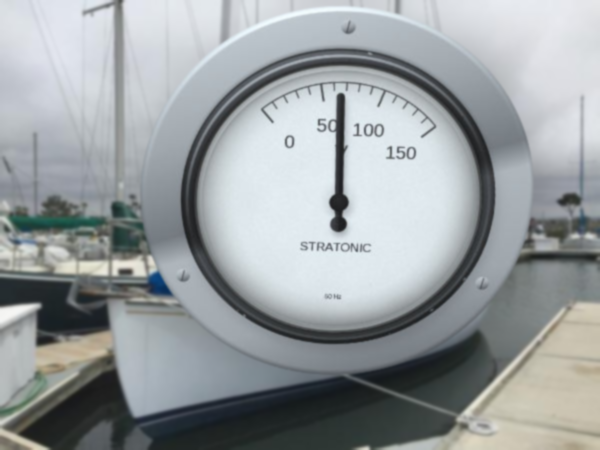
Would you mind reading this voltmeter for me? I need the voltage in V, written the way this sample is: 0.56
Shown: 65
